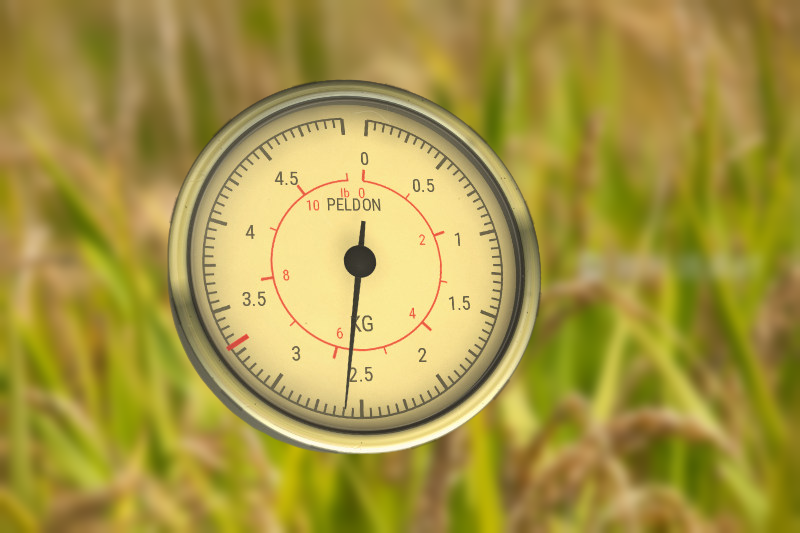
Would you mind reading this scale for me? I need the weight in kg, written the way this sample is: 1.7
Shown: 2.6
